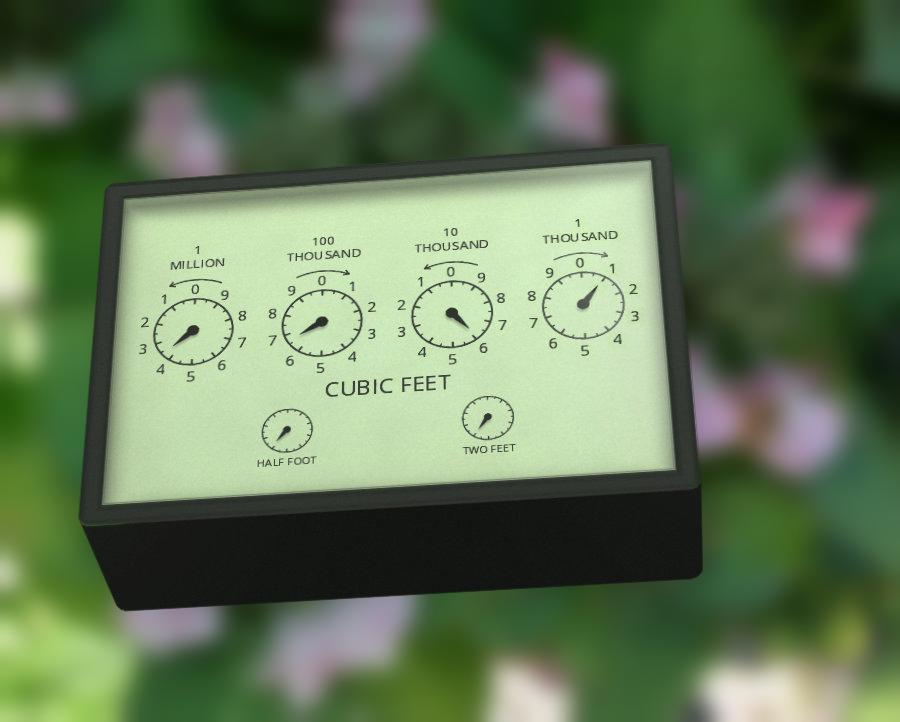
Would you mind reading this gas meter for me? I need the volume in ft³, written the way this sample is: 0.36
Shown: 366100
